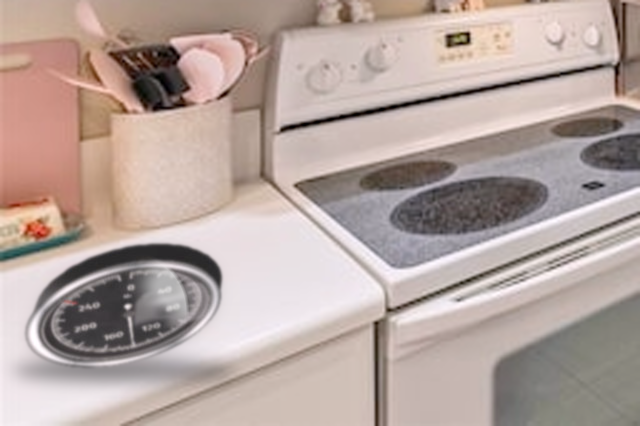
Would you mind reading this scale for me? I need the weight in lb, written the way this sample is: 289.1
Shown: 140
